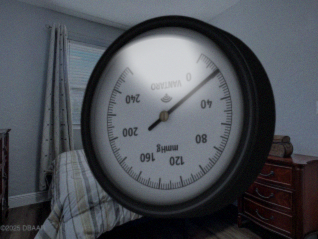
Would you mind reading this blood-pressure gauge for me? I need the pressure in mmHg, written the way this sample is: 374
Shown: 20
